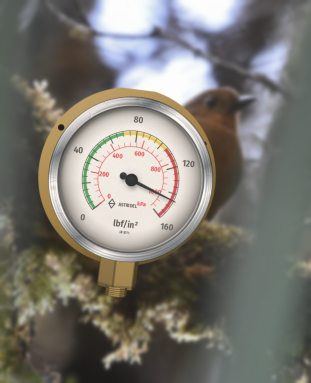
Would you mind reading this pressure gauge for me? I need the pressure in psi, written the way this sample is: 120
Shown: 145
